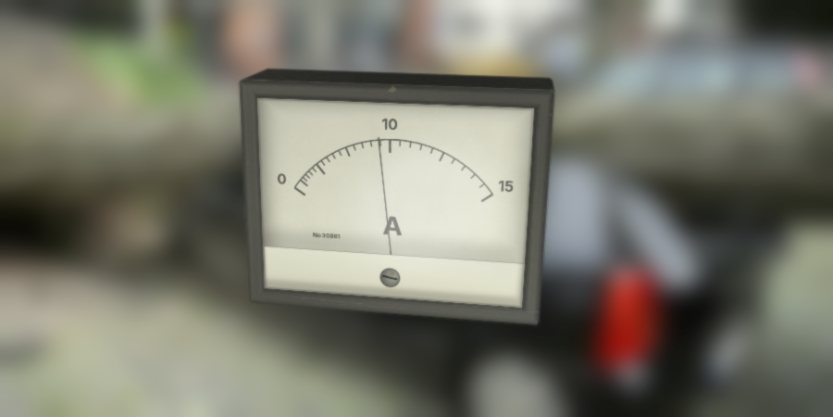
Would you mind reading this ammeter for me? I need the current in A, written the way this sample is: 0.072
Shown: 9.5
